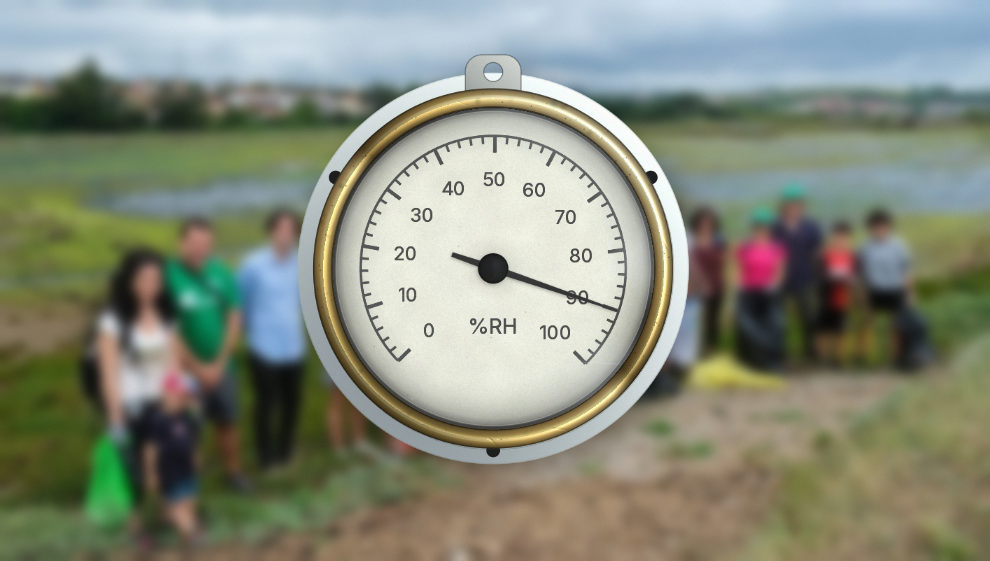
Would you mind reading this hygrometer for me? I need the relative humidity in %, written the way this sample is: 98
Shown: 90
